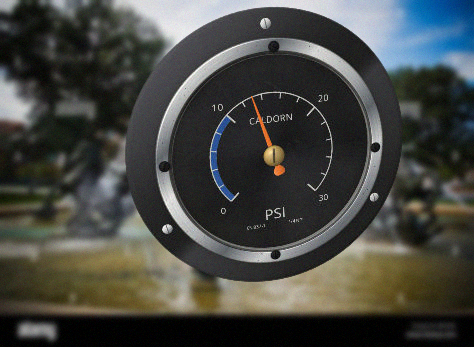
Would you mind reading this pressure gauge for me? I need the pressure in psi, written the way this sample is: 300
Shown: 13
